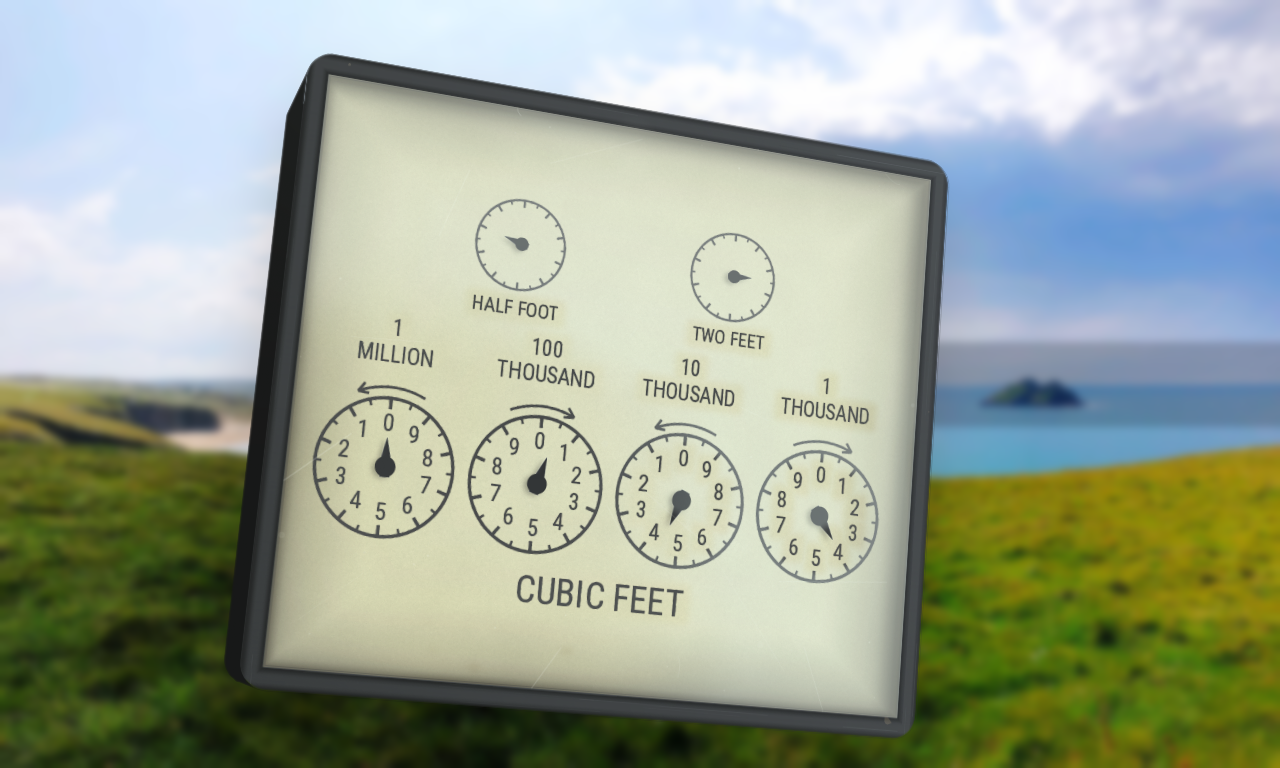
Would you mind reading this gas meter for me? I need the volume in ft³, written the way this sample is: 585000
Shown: 4400
